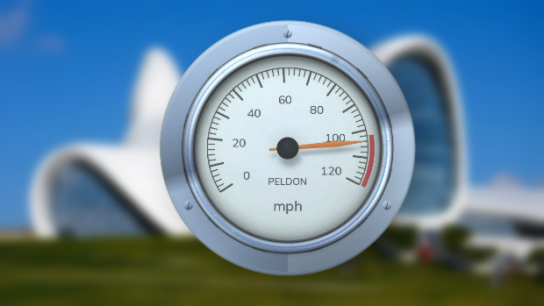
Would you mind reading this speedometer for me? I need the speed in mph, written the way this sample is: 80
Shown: 104
